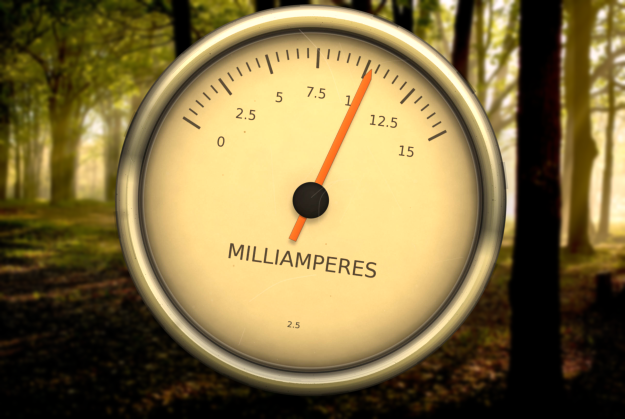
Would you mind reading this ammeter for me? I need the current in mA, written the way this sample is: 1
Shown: 10.25
